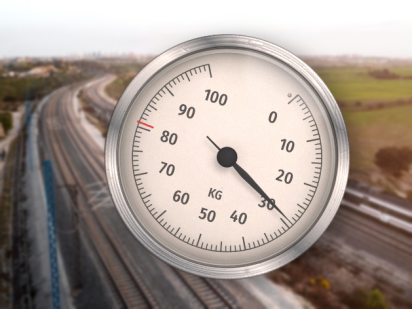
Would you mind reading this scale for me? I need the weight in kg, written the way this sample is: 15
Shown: 29
